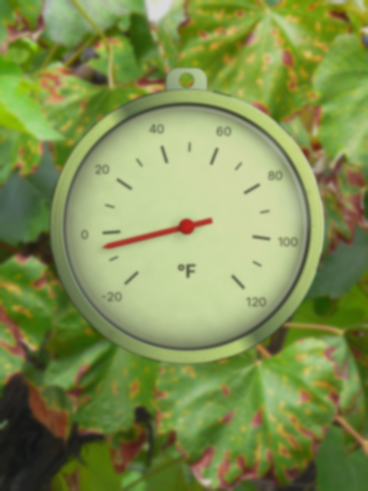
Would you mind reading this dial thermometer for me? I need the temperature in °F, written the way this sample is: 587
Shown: -5
